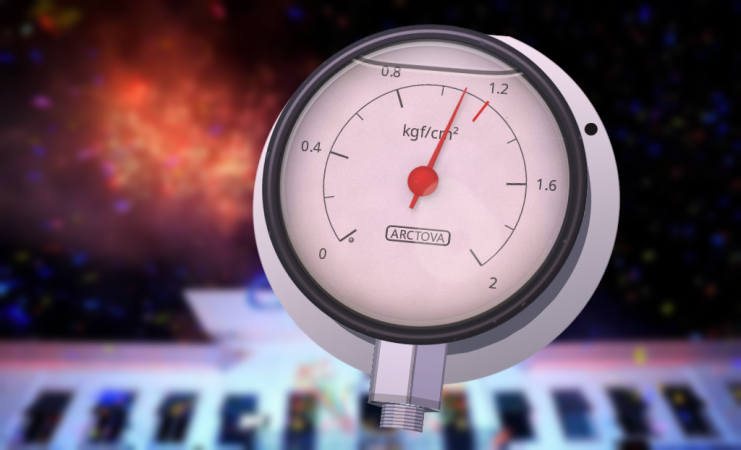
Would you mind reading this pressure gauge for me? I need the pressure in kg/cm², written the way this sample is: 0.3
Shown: 1.1
